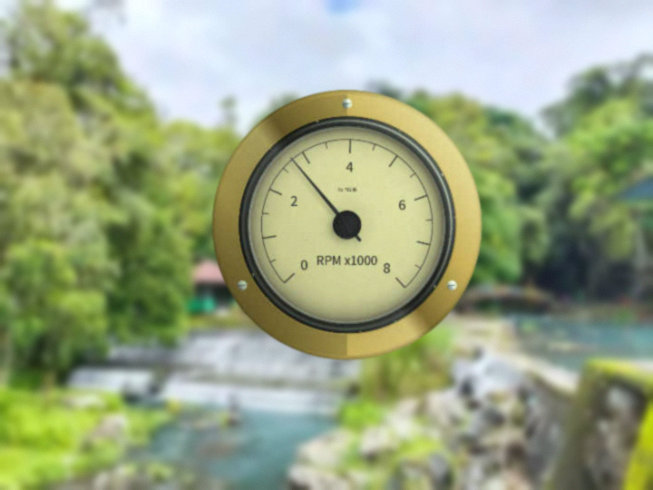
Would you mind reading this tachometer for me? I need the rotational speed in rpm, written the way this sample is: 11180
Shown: 2750
